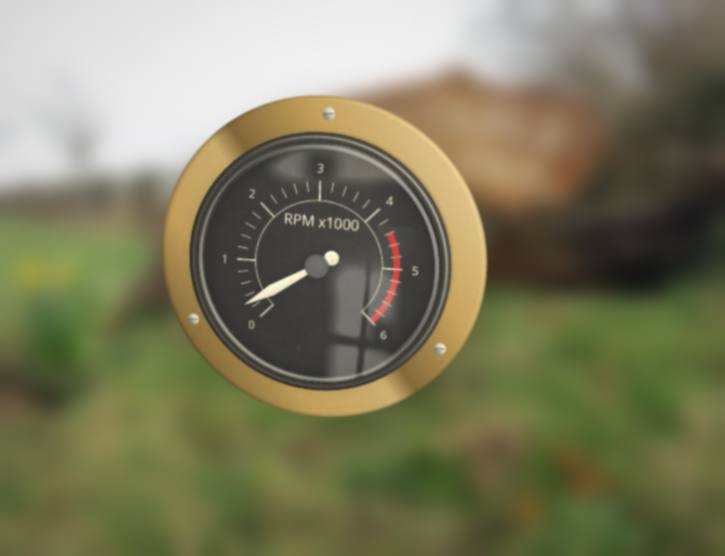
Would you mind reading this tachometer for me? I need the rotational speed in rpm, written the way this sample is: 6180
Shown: 300
